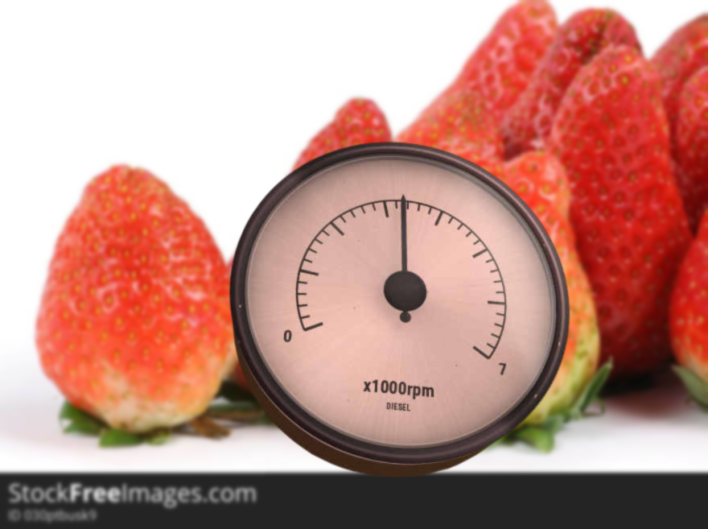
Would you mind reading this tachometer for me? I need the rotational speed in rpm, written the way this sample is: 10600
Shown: 3300
